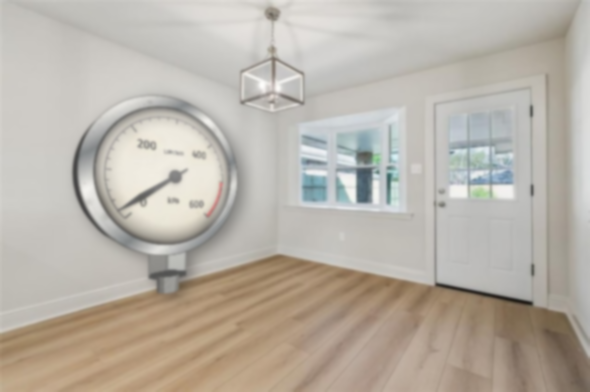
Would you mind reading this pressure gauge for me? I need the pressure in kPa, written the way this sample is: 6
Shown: 20
